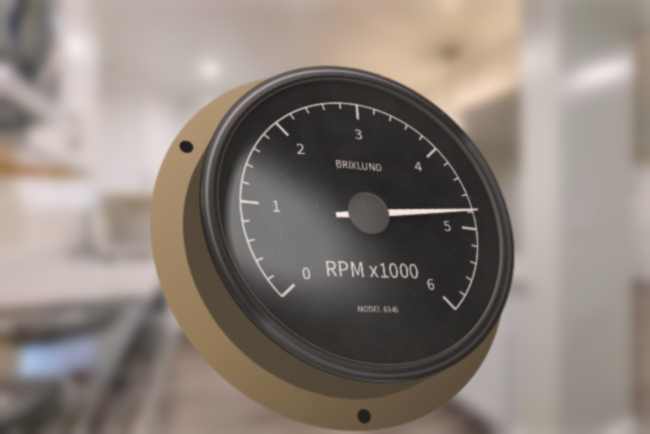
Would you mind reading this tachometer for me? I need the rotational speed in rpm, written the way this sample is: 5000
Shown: 4800
